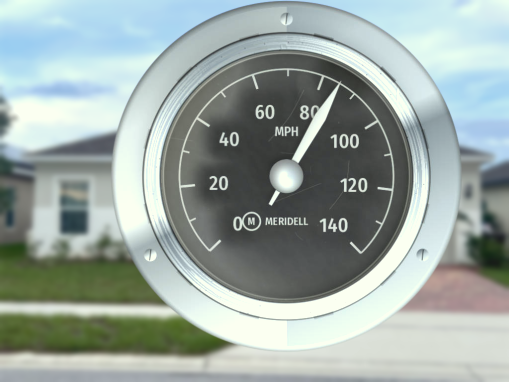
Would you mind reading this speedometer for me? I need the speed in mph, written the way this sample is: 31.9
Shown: 85
